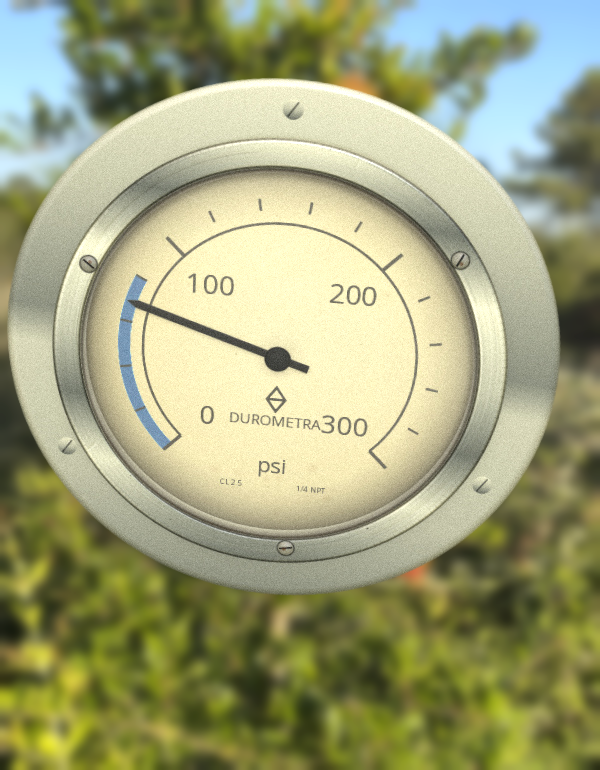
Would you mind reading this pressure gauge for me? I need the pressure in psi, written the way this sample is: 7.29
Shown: 70
